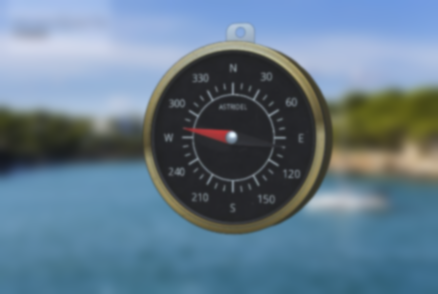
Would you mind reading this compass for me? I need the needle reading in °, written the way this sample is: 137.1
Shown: 280
